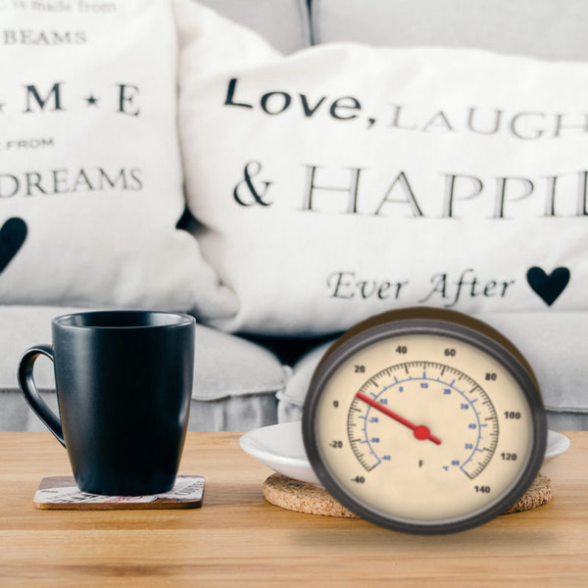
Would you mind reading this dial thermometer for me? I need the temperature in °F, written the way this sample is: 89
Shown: 10
